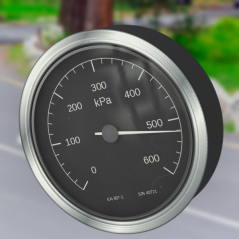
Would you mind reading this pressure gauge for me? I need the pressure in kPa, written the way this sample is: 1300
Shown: 520
